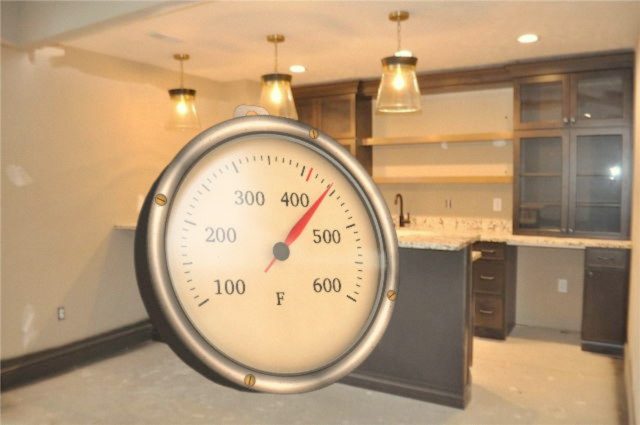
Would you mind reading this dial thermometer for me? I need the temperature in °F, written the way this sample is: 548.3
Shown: 440
